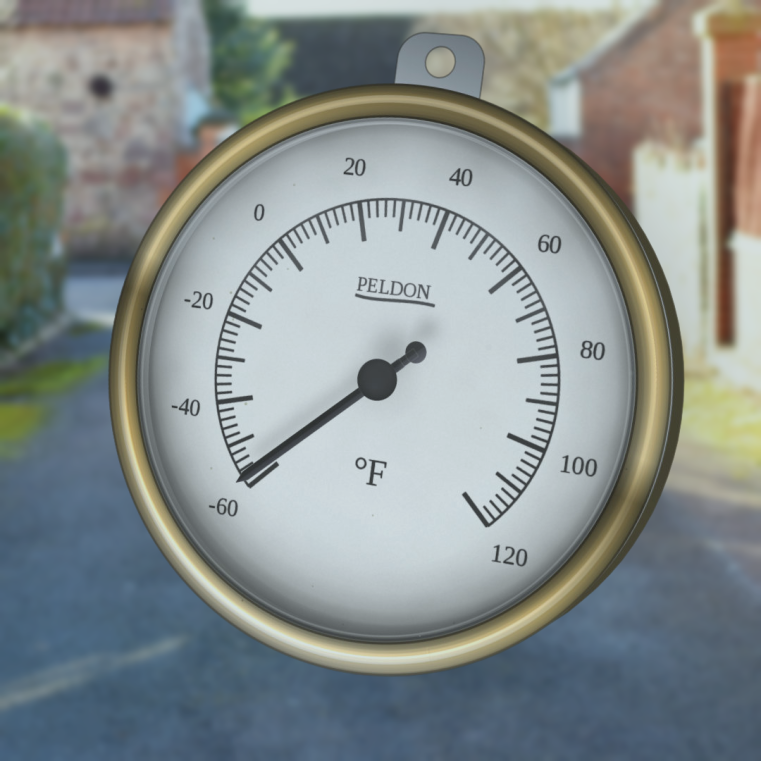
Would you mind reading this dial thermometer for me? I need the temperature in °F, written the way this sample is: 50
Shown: -58
